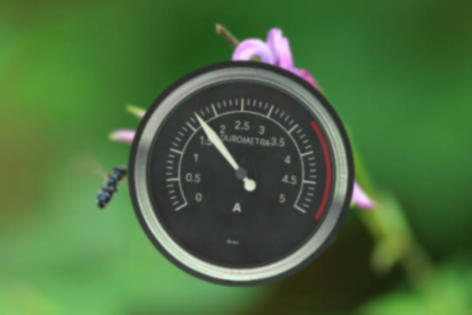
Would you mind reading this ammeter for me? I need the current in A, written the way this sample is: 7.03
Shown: 1.7
